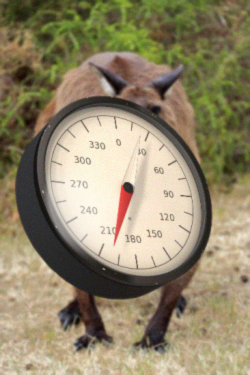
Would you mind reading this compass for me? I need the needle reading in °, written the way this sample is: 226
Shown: 202.5
